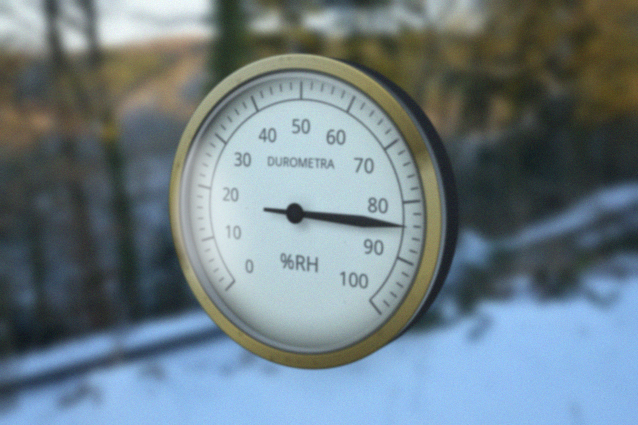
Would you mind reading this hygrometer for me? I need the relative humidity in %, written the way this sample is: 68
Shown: 84
